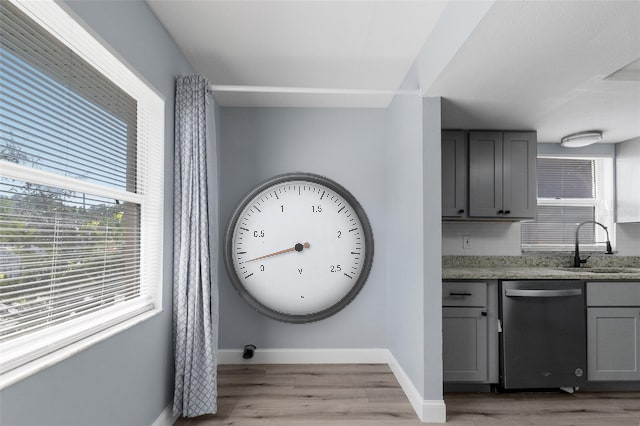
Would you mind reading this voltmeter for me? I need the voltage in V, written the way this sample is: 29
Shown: 0.15
